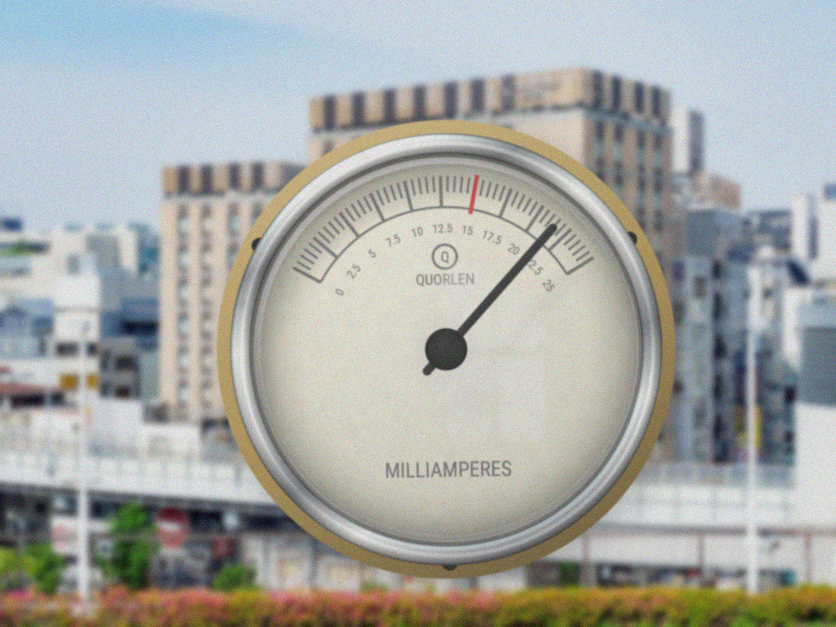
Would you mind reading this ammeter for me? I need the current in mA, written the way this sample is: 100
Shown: 21.5
